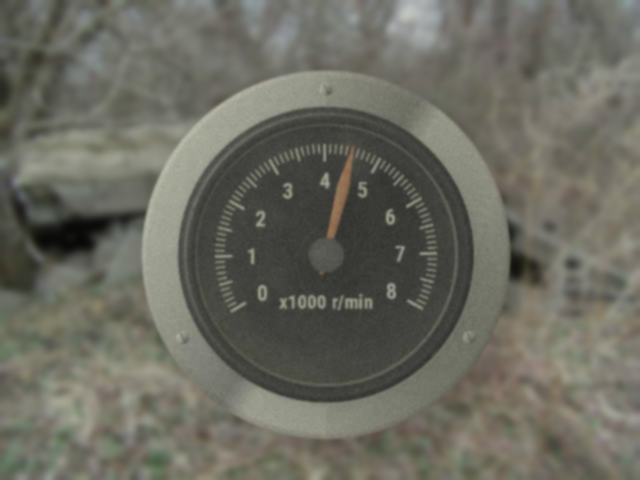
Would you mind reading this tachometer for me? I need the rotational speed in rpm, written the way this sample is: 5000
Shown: 4500
